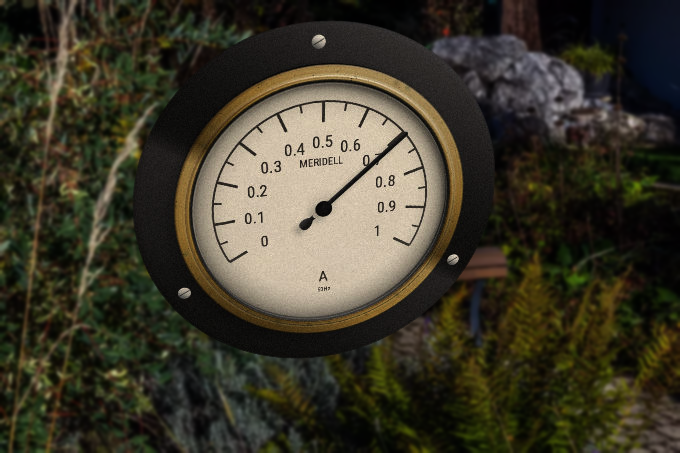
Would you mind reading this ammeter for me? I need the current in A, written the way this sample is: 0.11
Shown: 0.7
